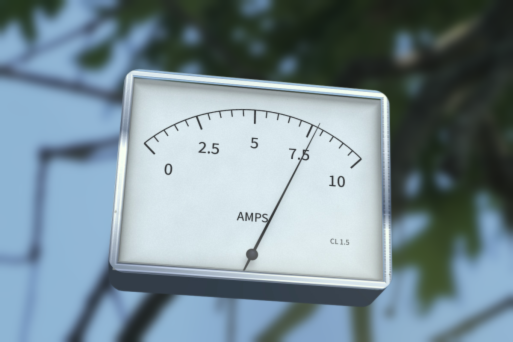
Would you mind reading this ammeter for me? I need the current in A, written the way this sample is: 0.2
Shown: 7.75
